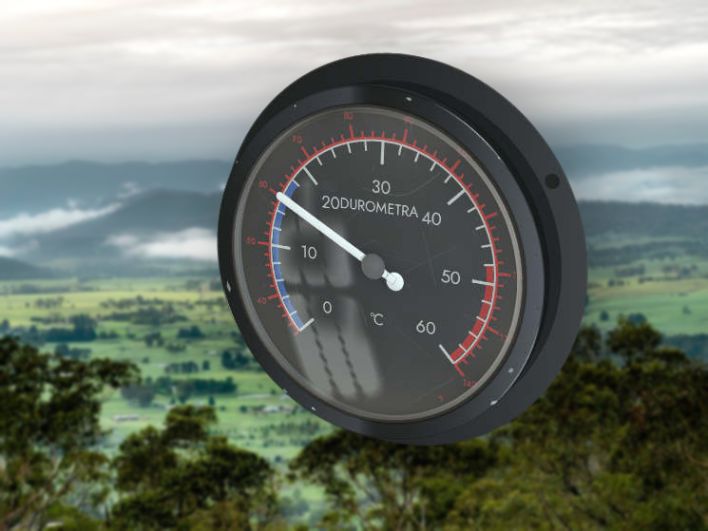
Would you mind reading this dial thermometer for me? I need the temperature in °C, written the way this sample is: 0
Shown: 16
